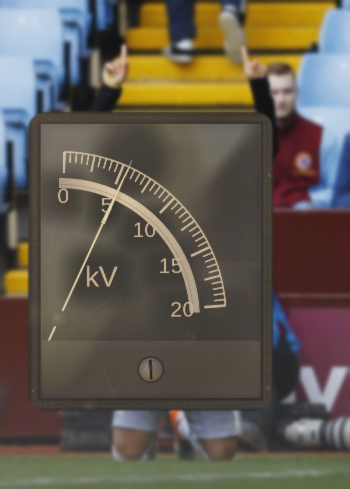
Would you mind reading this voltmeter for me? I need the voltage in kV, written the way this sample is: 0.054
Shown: 5.5
